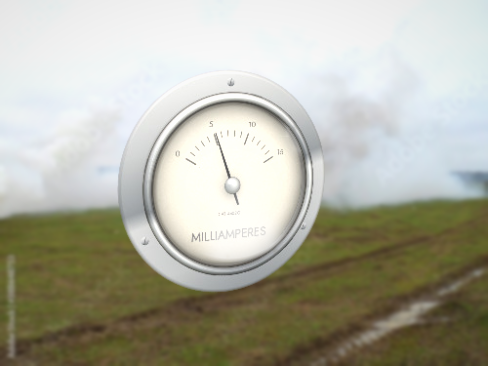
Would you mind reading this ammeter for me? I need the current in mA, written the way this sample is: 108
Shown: 5
